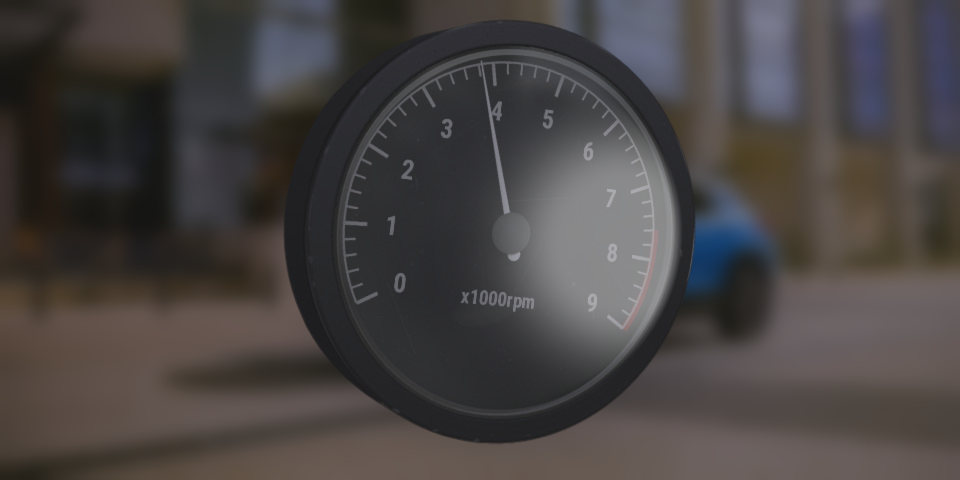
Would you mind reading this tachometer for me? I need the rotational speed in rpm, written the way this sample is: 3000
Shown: 3800
